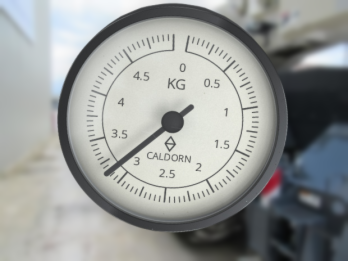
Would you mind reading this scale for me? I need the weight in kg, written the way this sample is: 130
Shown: 3.15
